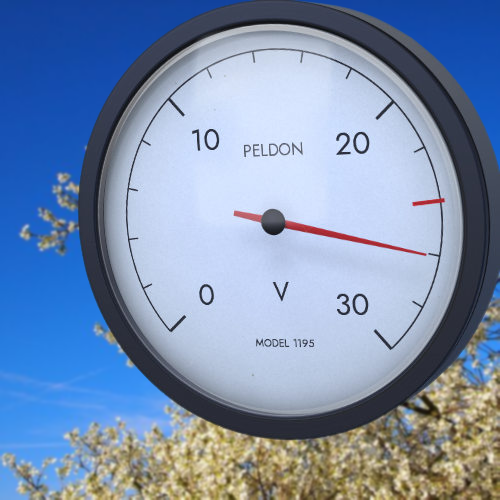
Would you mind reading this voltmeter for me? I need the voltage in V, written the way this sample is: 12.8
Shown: 26
